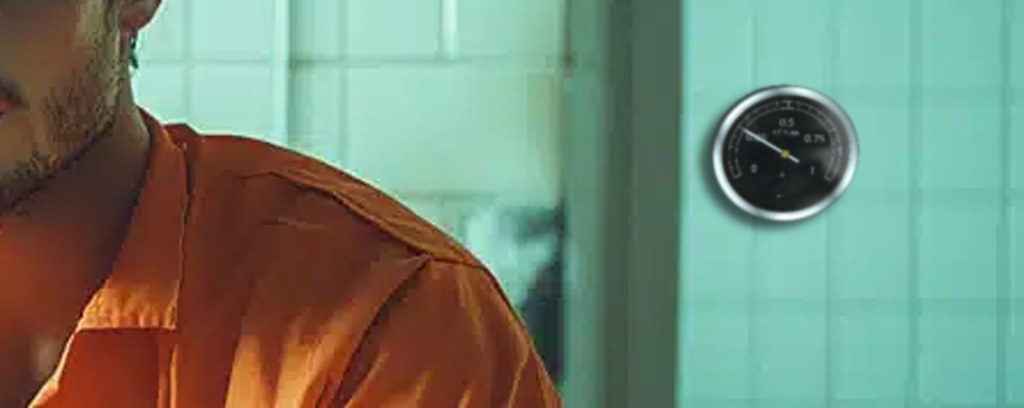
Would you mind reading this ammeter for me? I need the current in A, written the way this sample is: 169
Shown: 0.25
